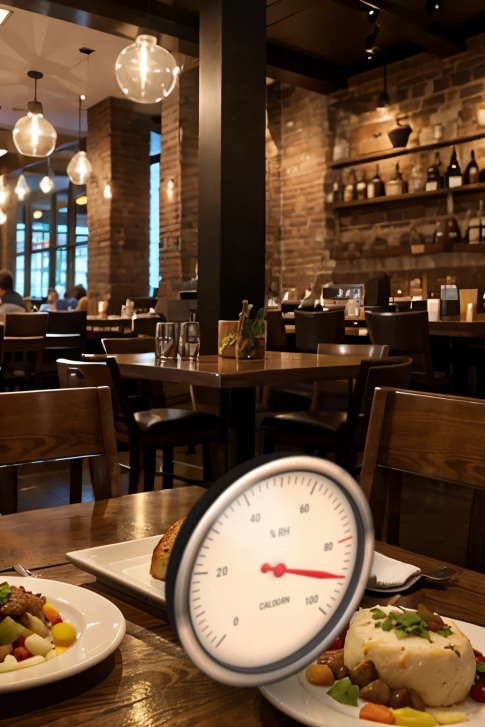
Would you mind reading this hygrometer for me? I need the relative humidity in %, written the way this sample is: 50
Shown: 90
